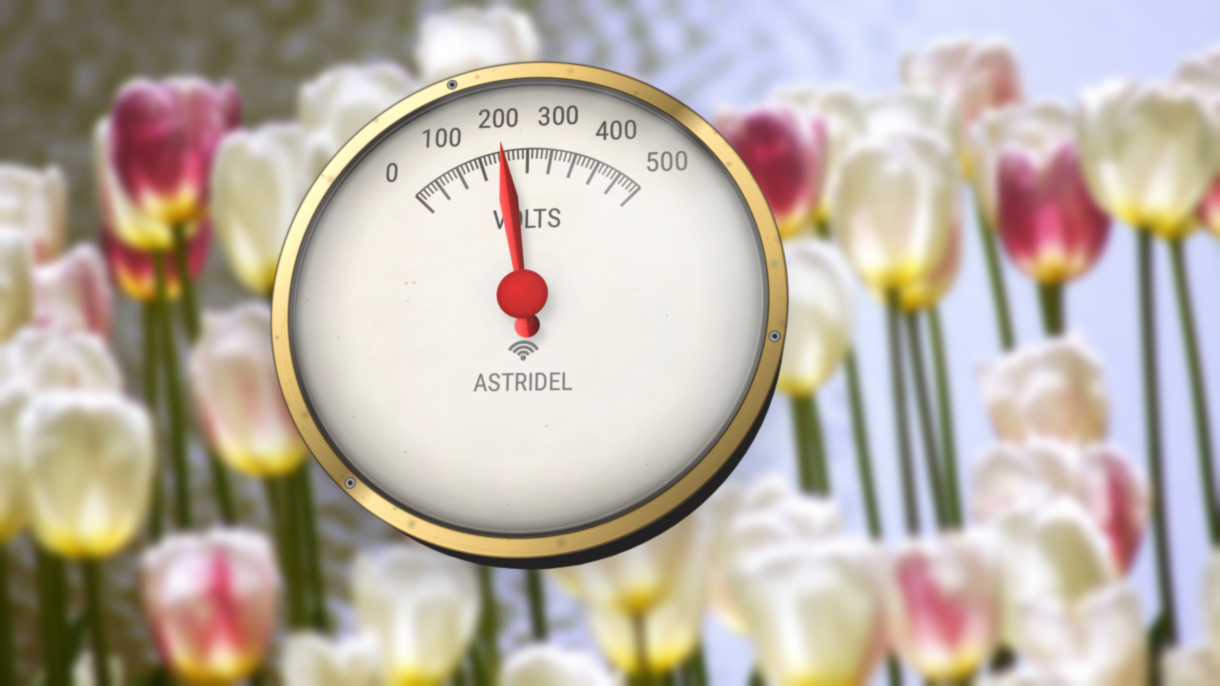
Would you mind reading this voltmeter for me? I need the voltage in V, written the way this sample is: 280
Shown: 200
